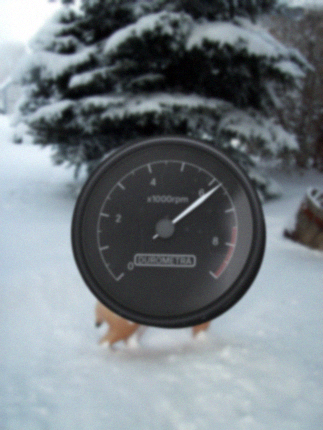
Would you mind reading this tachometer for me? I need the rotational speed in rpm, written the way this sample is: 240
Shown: 6250
